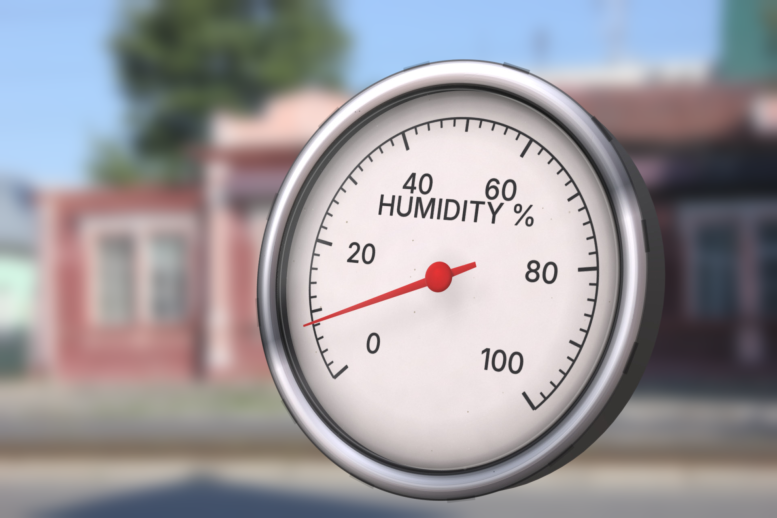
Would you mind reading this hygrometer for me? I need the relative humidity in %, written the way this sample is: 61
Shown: 8
